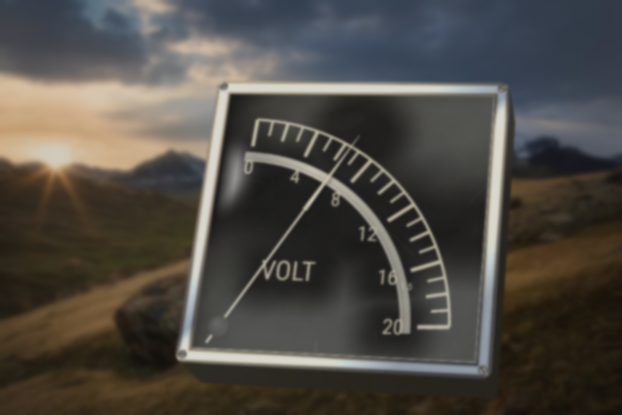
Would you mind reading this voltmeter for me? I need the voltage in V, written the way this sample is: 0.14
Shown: 6.5
